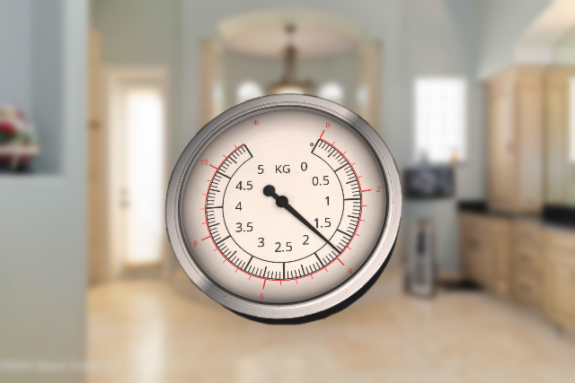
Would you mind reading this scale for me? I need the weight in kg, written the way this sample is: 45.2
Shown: 1.75
